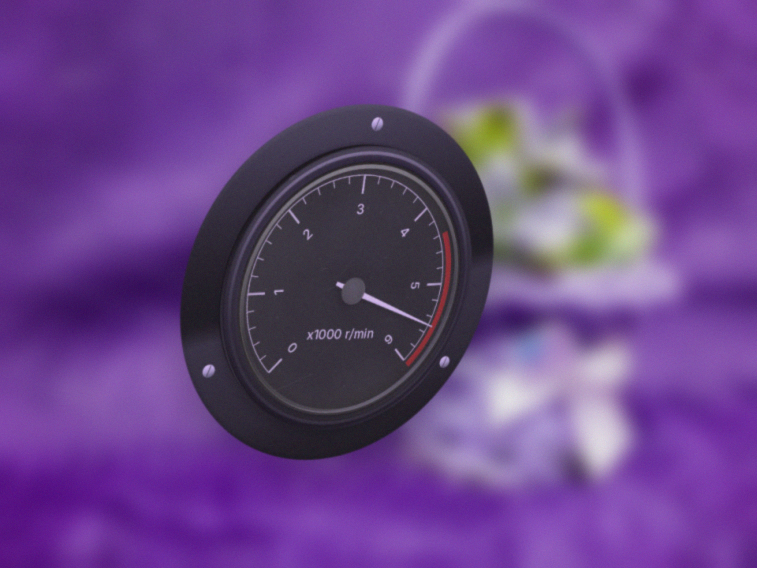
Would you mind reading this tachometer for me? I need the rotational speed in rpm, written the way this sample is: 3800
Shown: 5500
